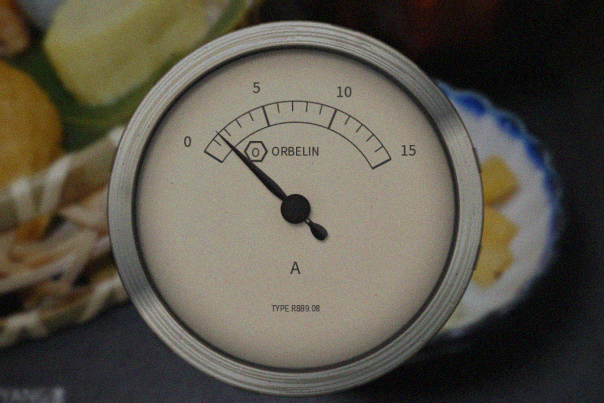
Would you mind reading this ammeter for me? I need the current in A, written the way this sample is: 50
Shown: 1.5
